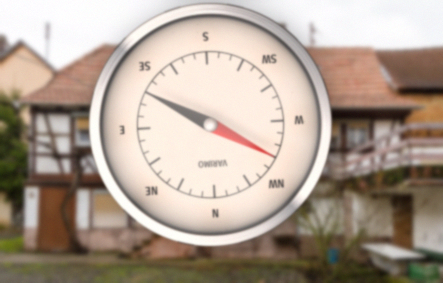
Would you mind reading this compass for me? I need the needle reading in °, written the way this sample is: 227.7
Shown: 300
